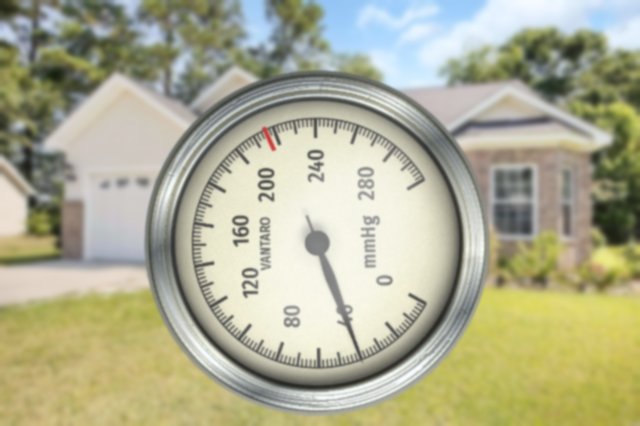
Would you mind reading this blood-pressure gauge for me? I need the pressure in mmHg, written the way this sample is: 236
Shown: 40
